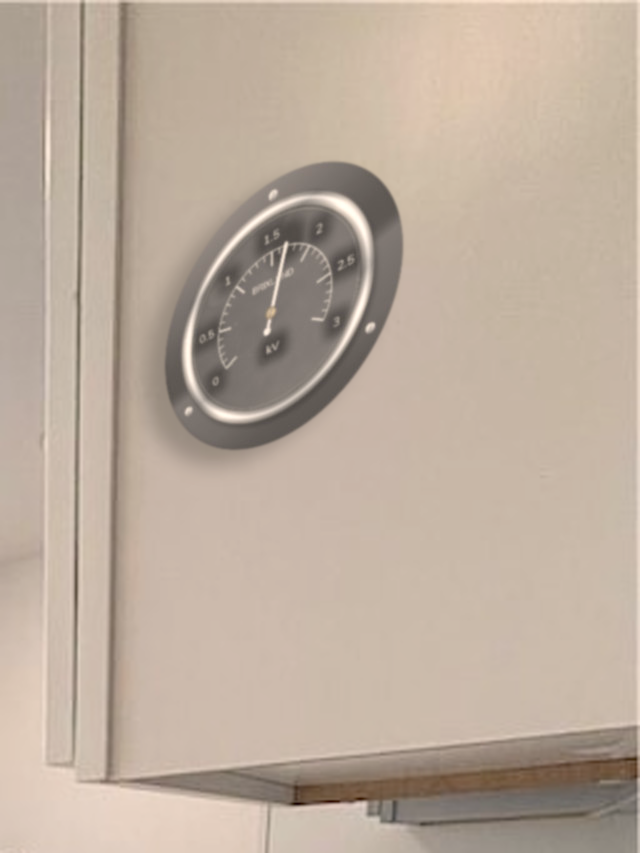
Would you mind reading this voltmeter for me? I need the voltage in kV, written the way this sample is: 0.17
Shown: 1.7
